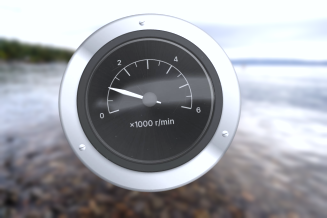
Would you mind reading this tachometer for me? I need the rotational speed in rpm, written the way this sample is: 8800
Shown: 1000
